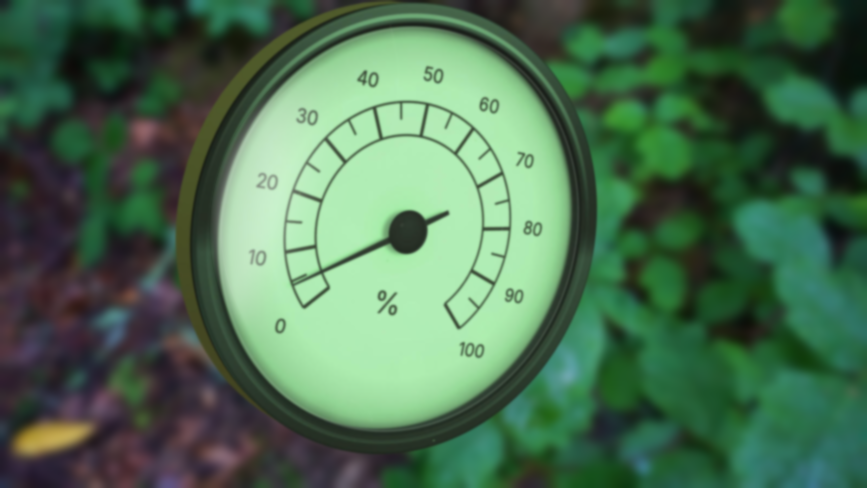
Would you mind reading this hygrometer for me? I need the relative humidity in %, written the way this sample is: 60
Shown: 5
